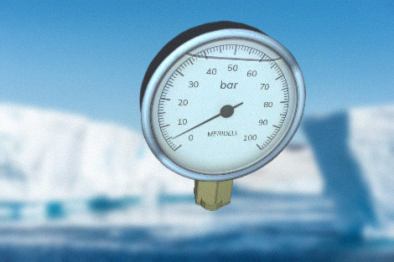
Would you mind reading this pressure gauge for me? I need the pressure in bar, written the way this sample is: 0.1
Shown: 5
